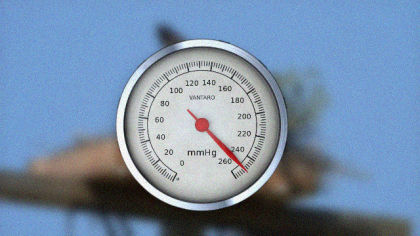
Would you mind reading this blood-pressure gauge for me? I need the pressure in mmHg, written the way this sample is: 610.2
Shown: 250
